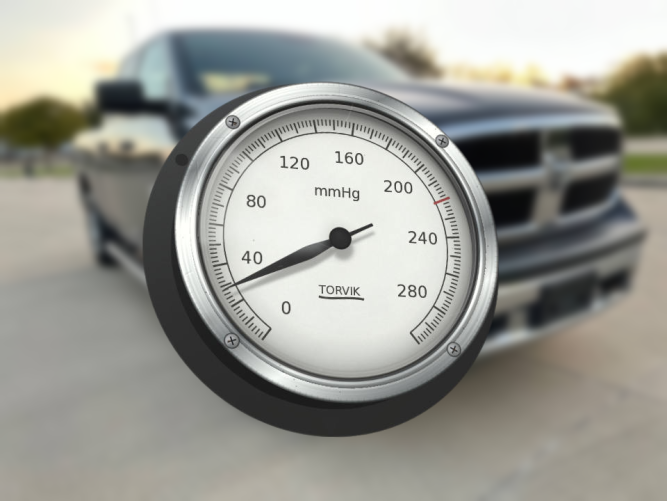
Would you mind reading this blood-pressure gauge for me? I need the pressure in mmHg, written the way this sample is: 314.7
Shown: 28
